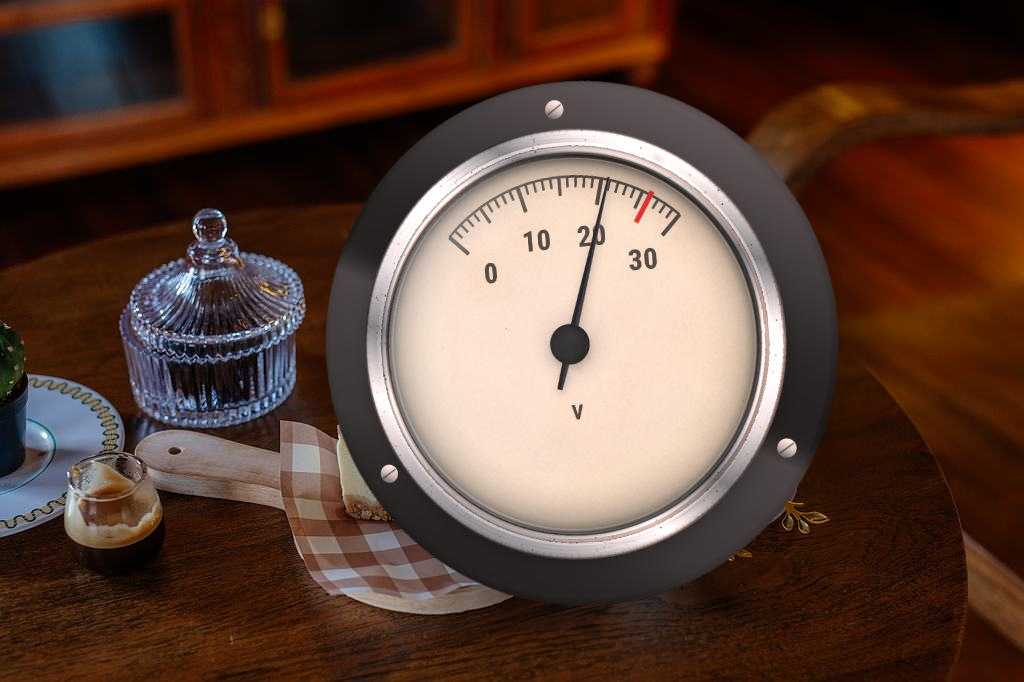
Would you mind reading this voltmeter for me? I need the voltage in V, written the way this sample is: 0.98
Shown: 21
